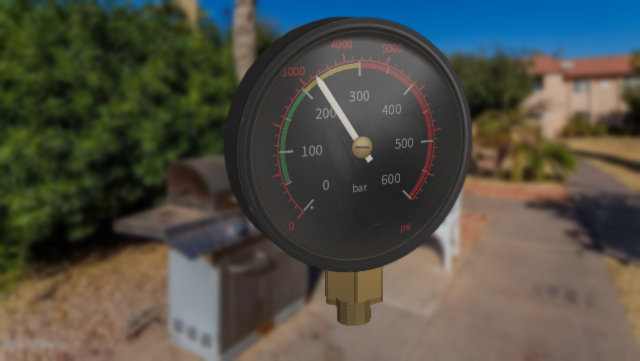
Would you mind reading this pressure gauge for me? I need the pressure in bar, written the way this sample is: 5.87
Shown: 225
